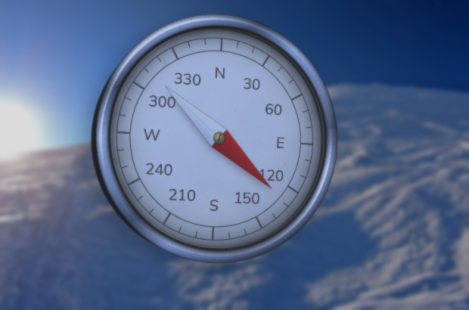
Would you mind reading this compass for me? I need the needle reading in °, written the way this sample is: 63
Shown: 130
